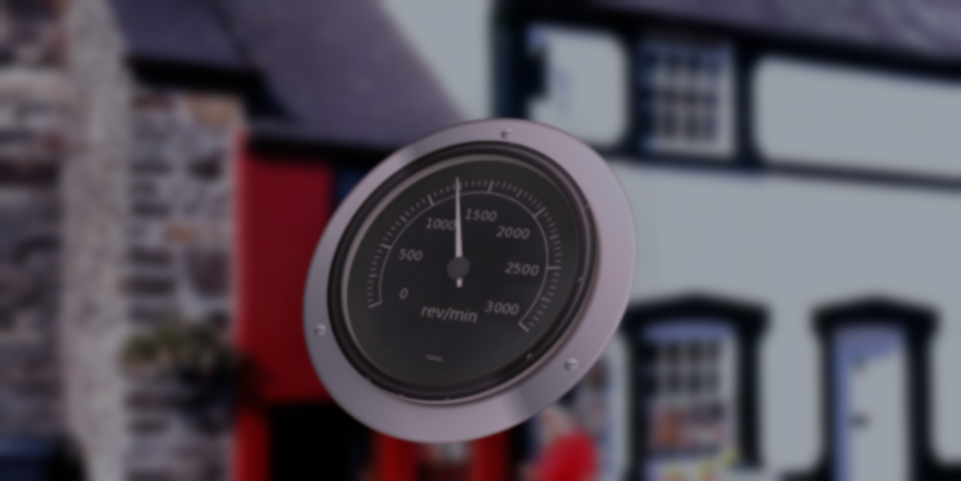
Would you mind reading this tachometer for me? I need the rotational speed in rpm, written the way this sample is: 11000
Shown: 1250
